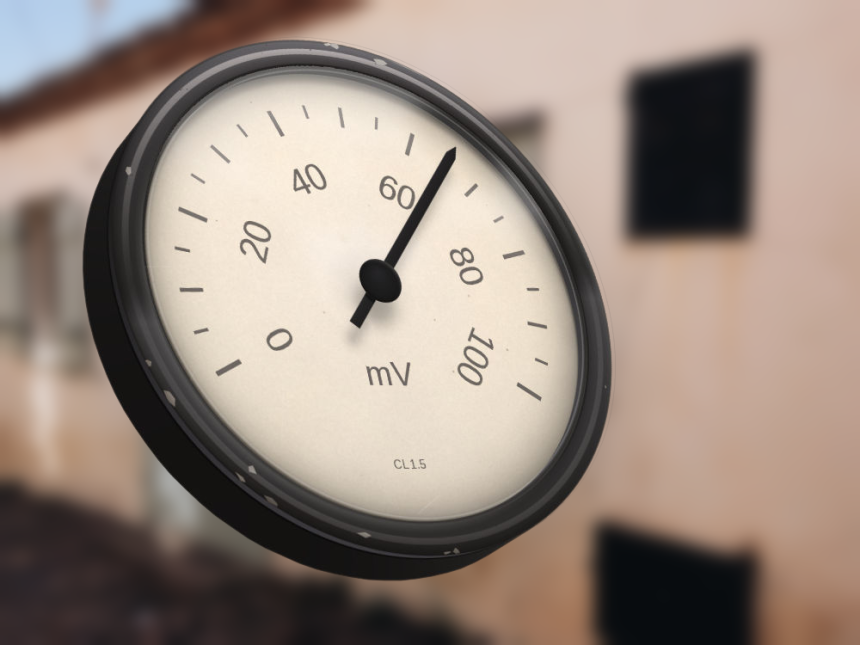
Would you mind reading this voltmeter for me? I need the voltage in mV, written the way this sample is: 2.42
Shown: 65
